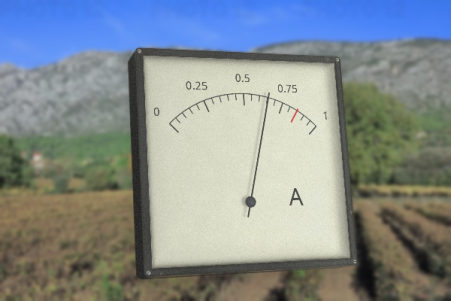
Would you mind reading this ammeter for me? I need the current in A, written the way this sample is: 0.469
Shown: 0.65
